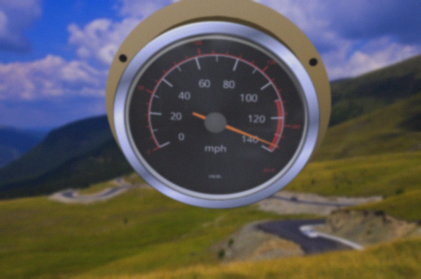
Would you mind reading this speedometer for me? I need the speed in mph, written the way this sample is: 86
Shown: 135
